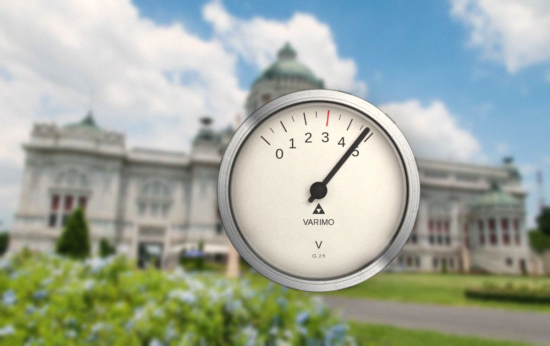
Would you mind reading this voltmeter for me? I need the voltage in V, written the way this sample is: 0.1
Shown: 4.75
